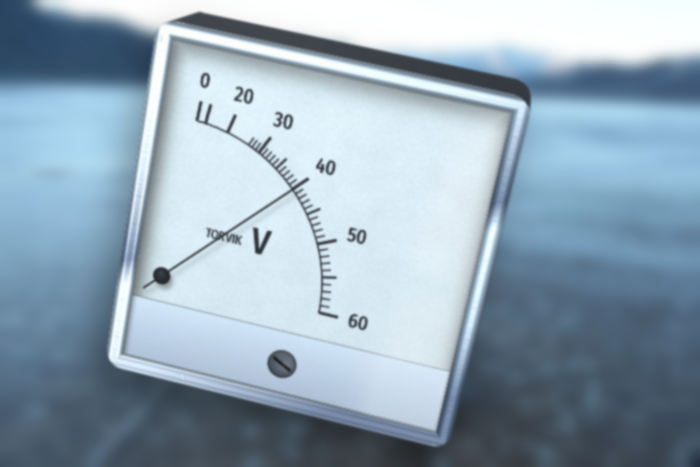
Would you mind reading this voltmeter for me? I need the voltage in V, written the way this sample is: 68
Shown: 40
